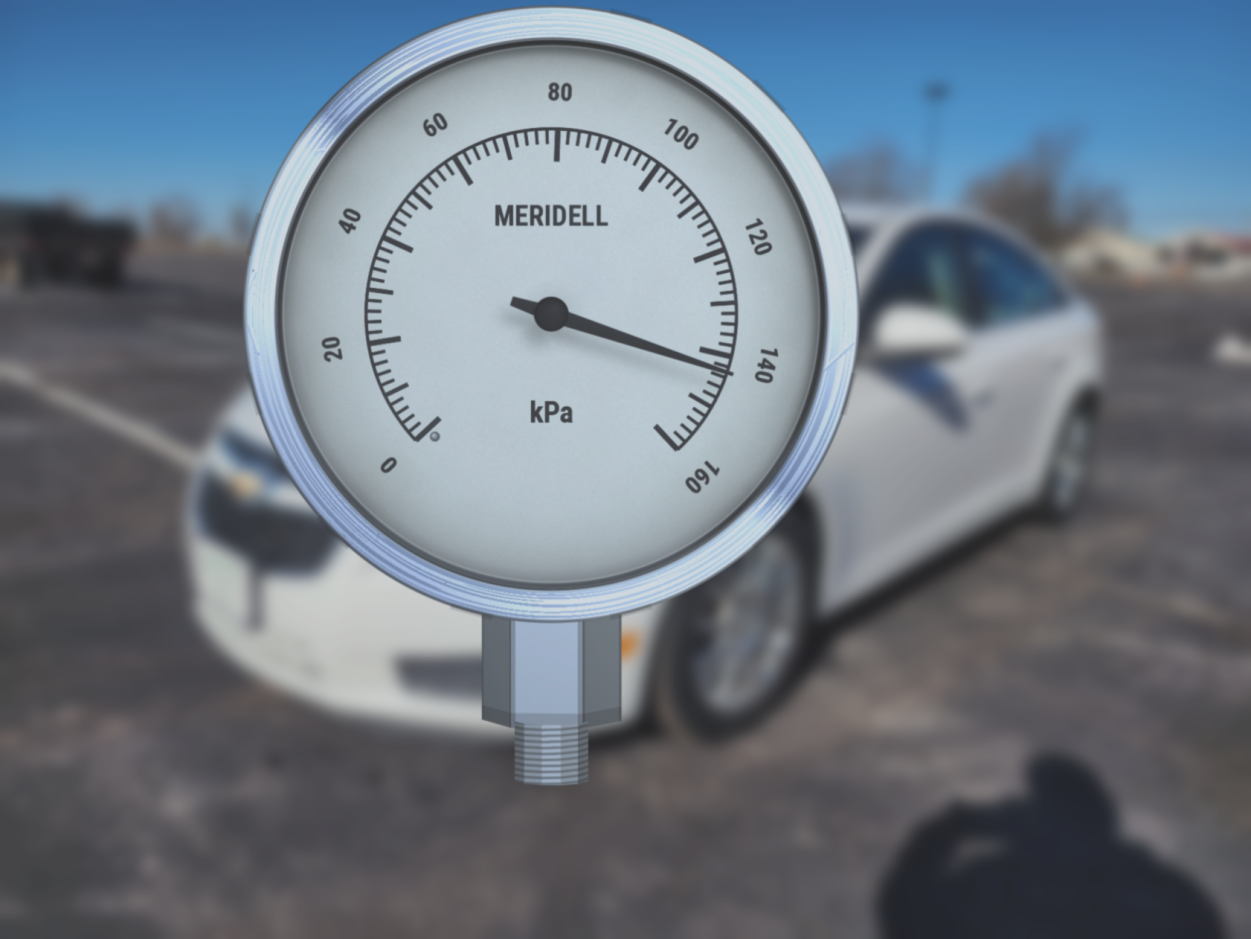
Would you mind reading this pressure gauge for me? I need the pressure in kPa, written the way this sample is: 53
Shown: 143
